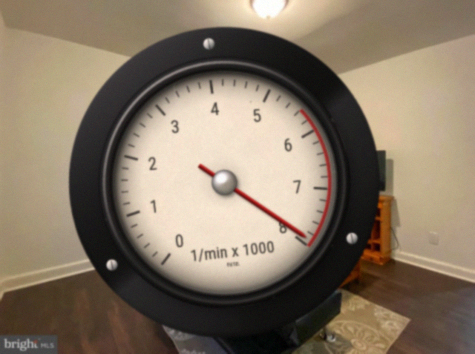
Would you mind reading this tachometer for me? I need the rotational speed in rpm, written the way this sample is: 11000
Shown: 7900
